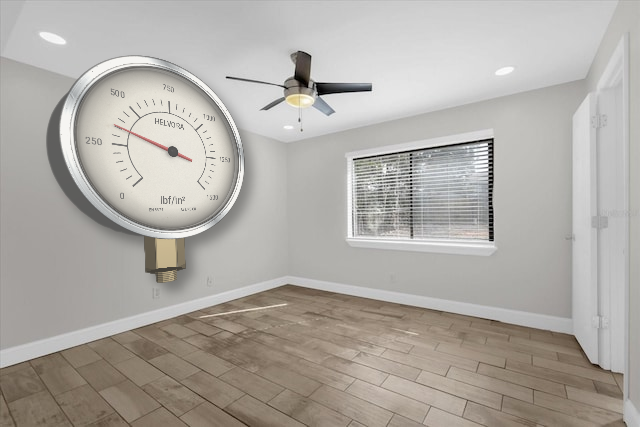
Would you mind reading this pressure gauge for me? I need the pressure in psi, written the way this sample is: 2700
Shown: 350
